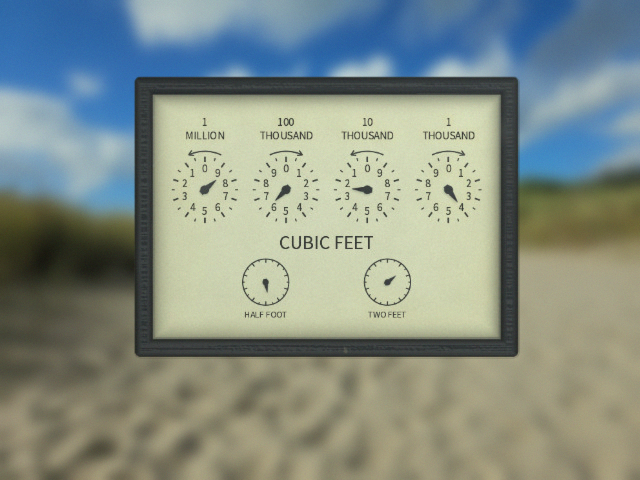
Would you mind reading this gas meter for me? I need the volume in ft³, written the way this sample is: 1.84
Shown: 862400
